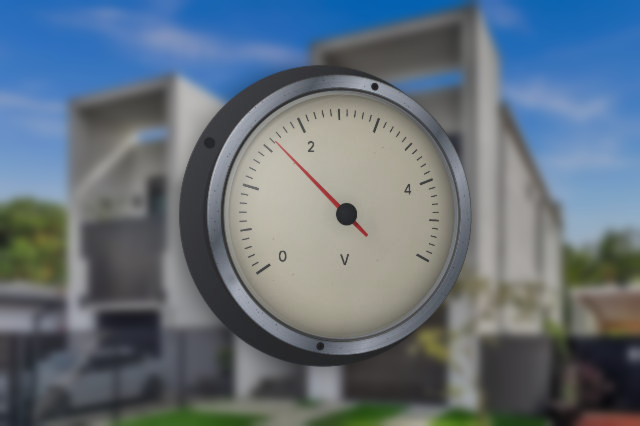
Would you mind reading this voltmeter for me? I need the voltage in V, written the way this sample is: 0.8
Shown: 1.6
